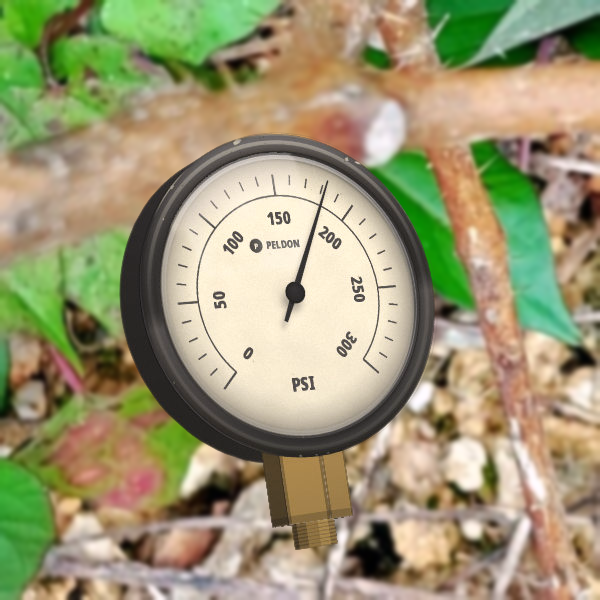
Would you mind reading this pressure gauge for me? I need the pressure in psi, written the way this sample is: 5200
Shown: 180
